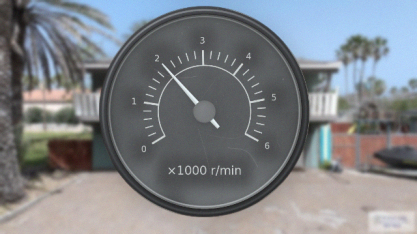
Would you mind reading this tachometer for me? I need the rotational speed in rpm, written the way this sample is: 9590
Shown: 2000
